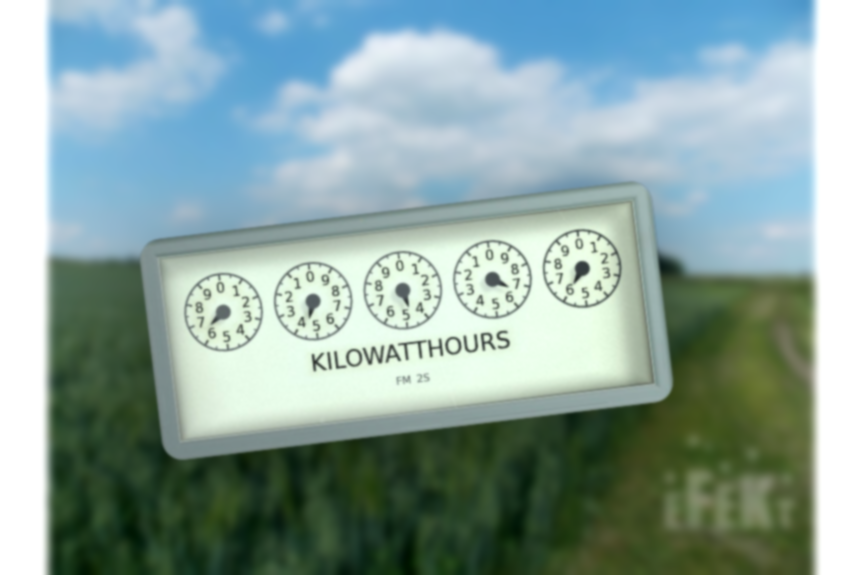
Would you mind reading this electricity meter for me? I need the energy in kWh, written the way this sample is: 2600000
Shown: 64466
